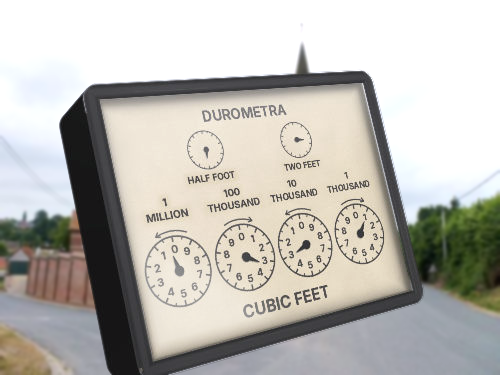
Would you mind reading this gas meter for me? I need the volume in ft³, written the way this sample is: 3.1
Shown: 33100
